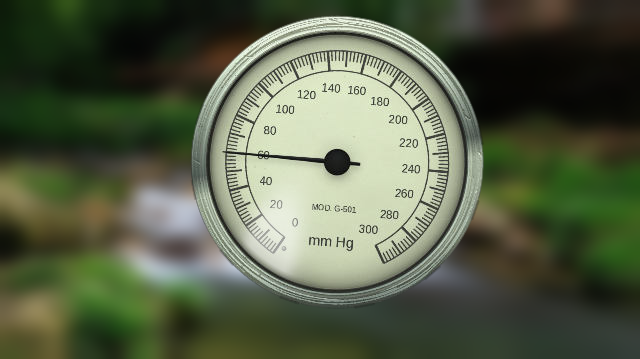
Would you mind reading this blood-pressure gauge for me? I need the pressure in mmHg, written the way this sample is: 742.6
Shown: 60
